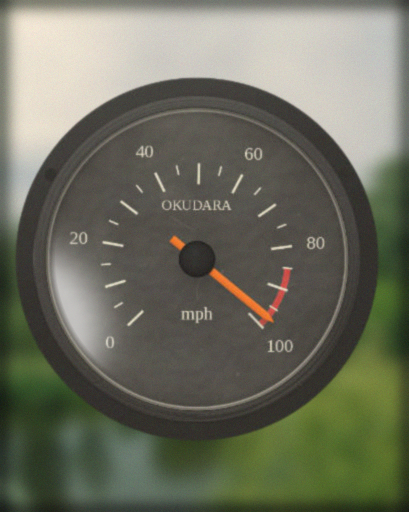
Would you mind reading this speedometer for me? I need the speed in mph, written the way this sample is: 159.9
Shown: 97.5
